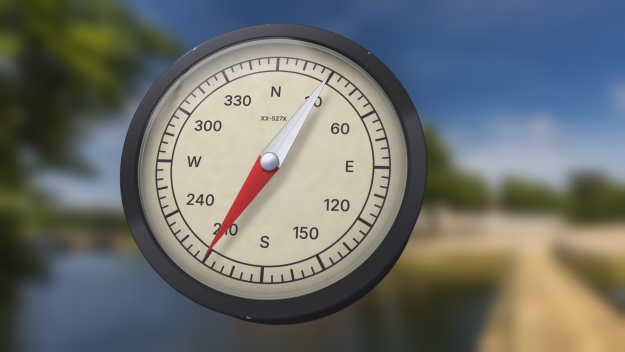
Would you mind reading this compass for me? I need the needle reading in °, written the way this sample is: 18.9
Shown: 210
